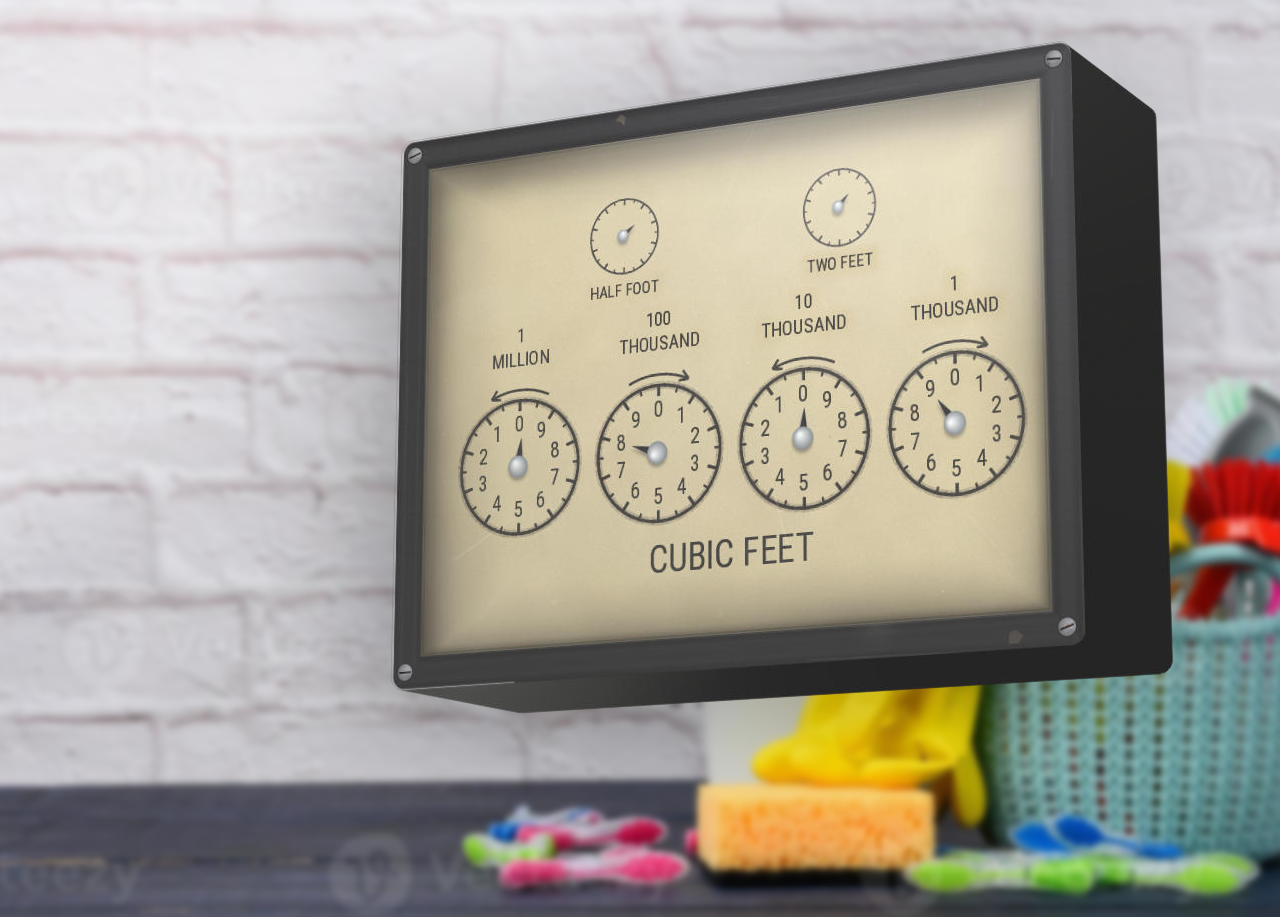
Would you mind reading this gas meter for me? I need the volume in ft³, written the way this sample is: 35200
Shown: 979900
